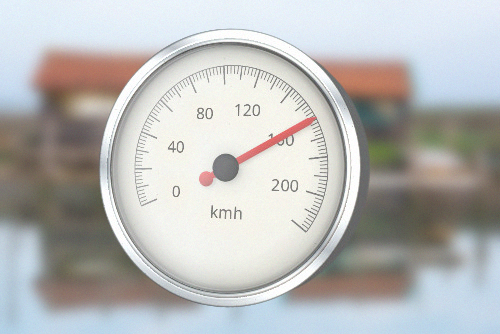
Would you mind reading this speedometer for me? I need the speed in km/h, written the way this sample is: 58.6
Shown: 160
